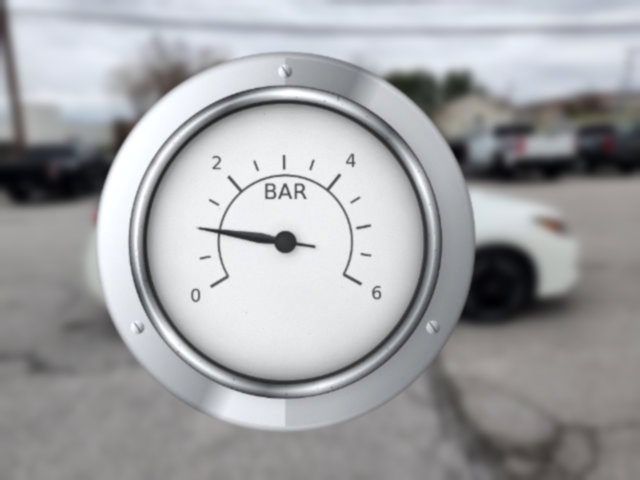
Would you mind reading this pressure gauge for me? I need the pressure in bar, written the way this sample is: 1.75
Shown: 1
